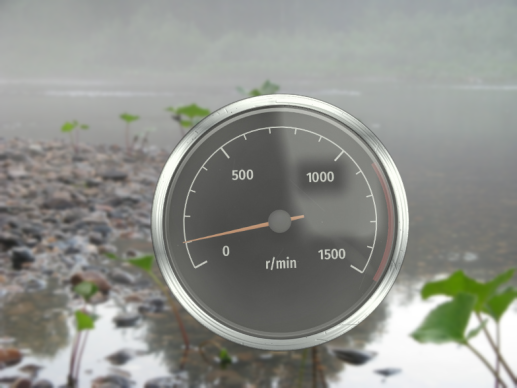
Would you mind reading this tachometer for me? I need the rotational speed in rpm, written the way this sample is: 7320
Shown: 100
